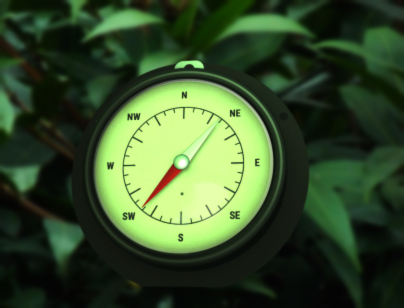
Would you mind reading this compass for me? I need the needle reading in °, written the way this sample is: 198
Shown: 220
